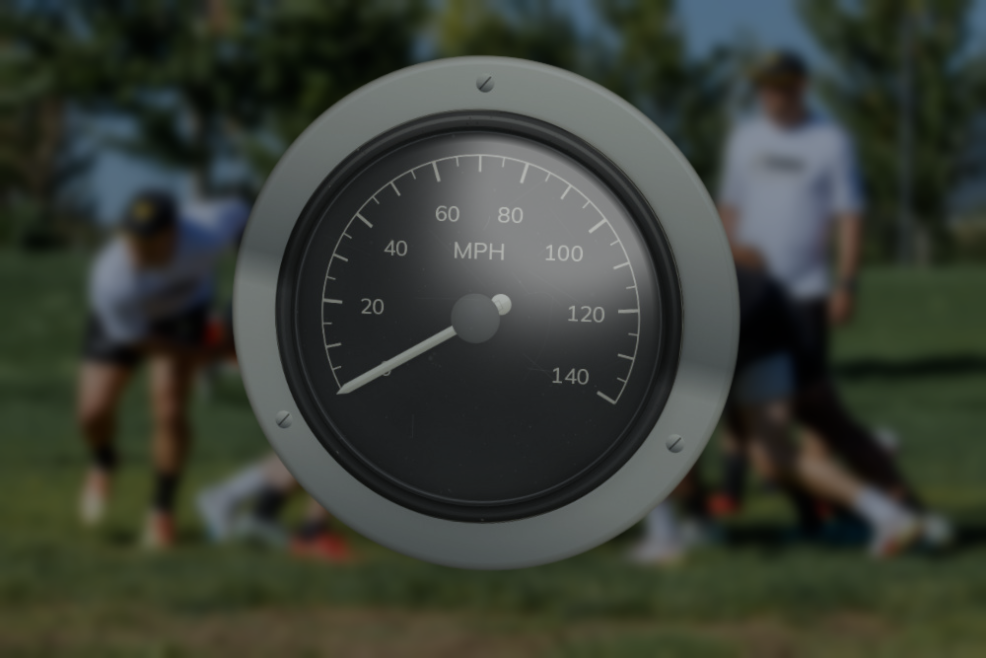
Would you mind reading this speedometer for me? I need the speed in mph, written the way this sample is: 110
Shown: 0
